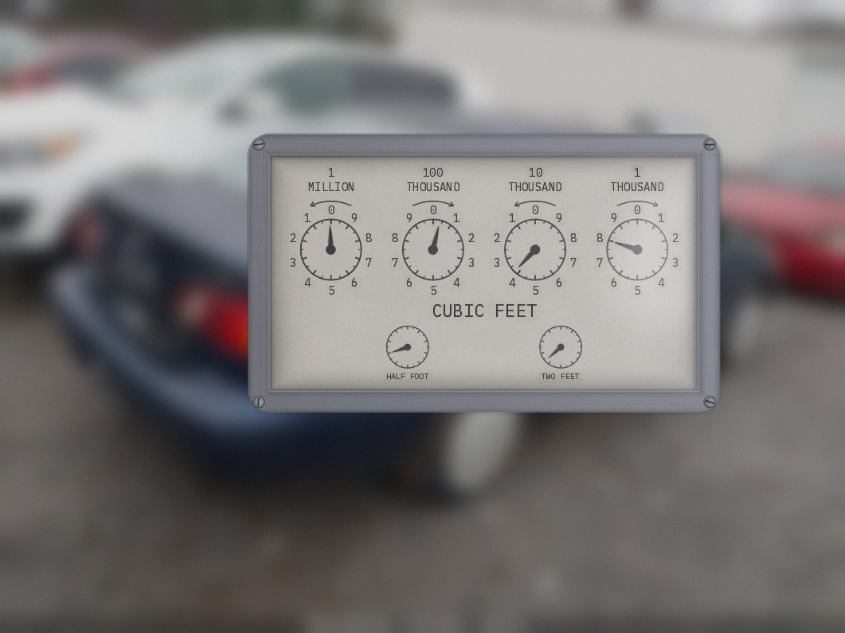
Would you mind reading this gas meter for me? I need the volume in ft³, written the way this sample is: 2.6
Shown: 3800
